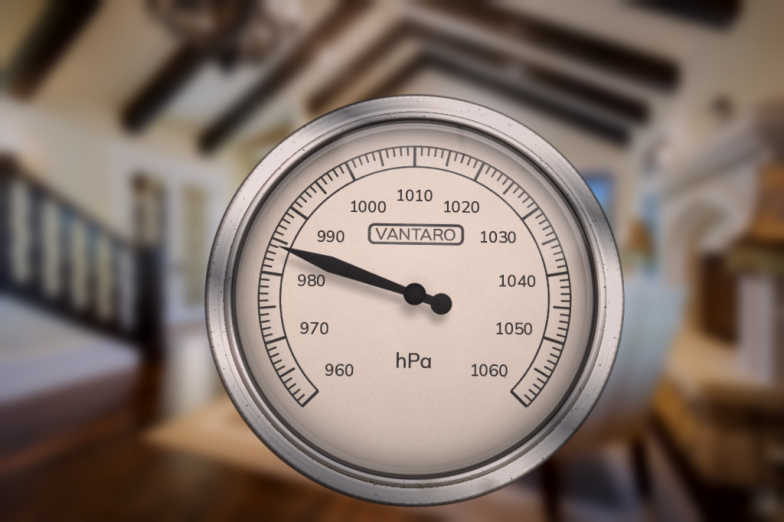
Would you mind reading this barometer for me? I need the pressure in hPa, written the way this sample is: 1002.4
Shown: 984
